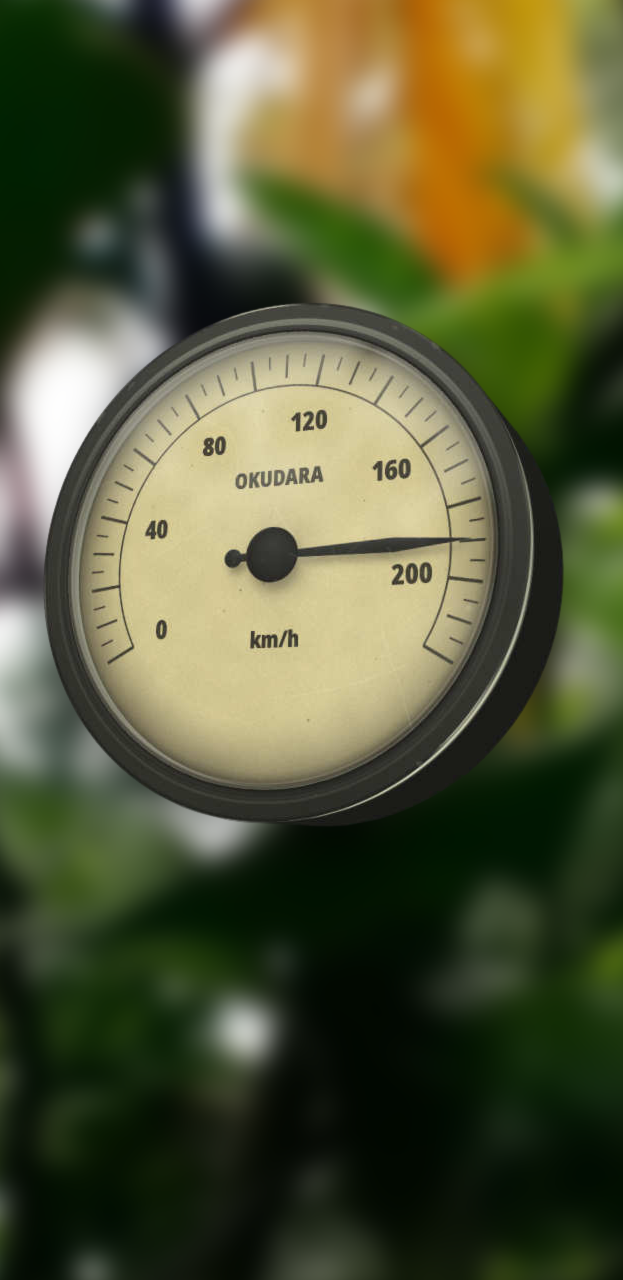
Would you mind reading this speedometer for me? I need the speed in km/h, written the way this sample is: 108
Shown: 190
